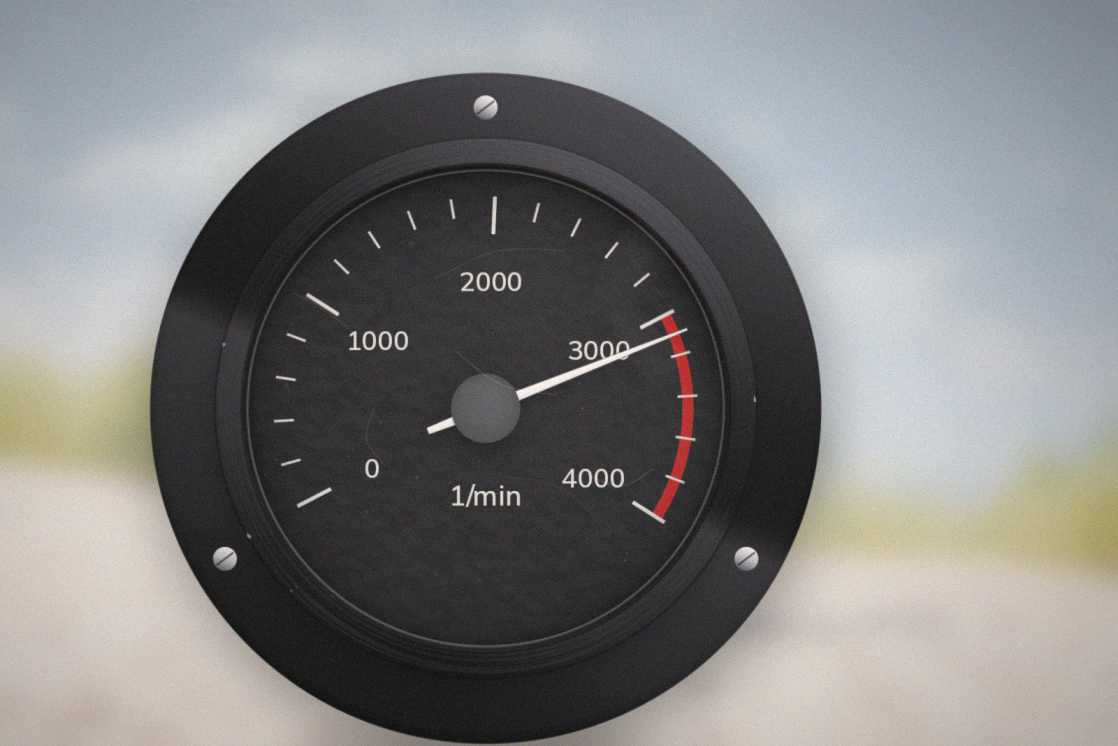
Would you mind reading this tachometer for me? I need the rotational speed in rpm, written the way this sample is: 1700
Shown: 3100
